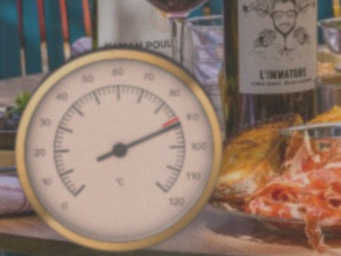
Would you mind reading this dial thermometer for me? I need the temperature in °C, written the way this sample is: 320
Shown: 90
